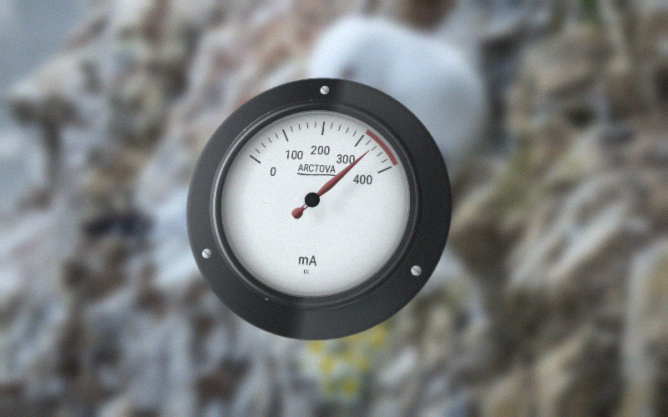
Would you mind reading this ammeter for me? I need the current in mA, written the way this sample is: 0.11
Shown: 340
